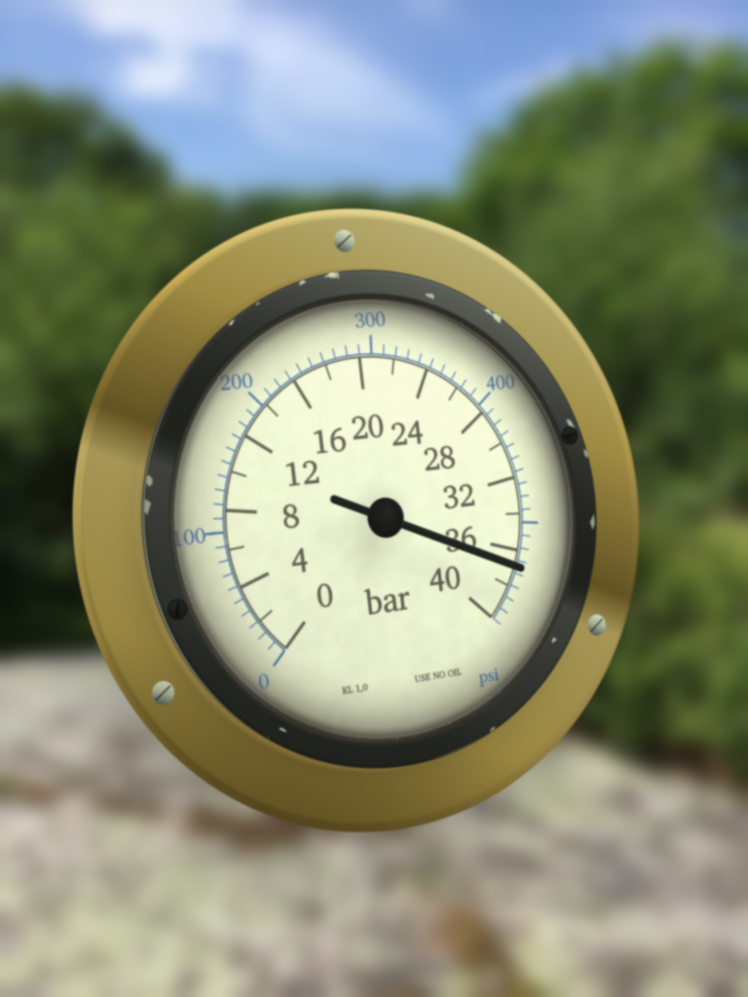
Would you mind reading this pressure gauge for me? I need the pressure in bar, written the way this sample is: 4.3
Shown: 37
